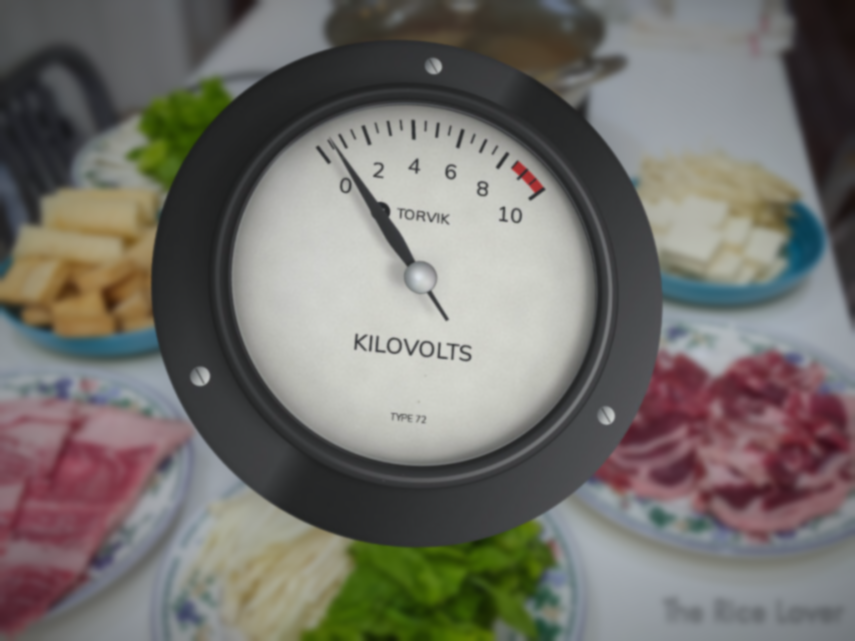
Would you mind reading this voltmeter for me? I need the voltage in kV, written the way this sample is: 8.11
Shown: 0.5
